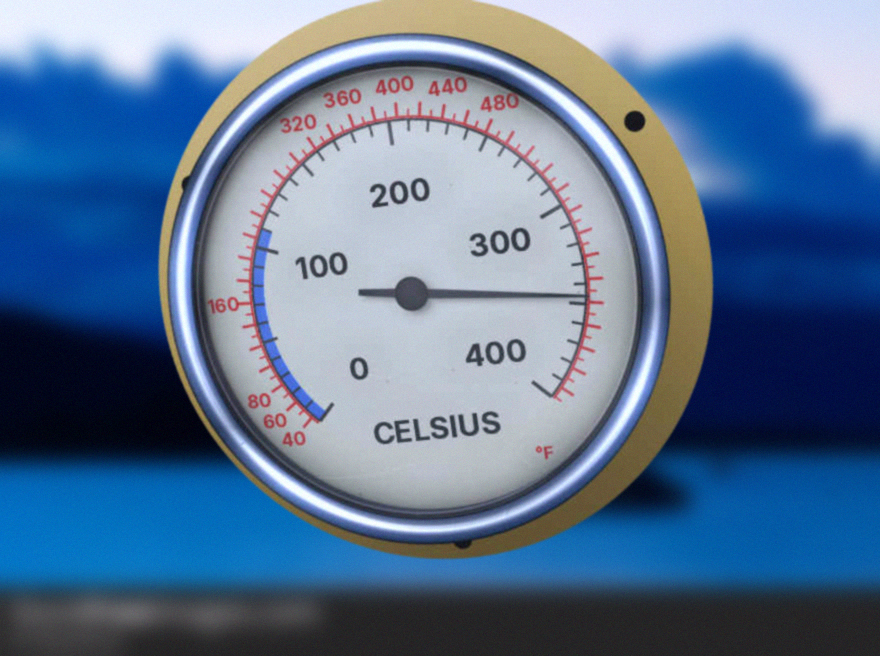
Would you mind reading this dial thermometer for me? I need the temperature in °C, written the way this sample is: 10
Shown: 345
